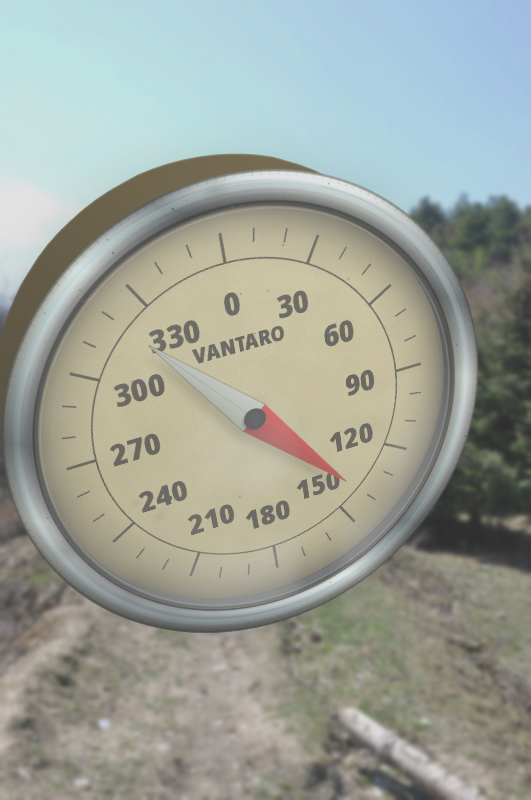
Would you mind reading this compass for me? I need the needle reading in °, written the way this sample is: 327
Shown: 140
